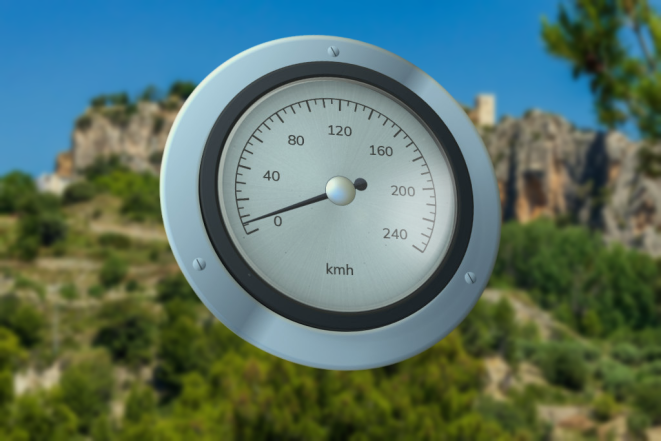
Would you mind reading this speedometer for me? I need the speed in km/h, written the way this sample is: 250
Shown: 5
